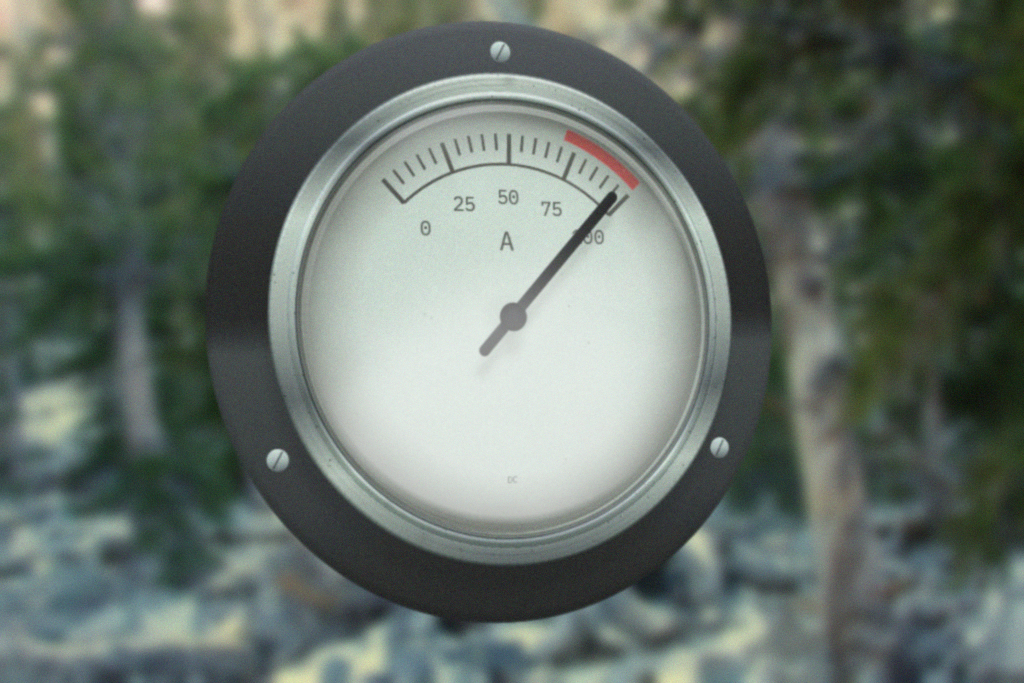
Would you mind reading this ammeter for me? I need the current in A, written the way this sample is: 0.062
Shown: 95
